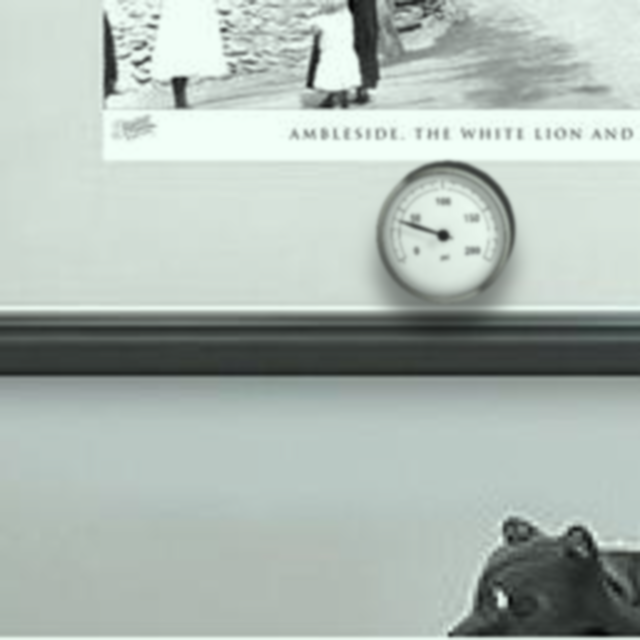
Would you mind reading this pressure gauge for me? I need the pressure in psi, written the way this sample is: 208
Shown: 40
